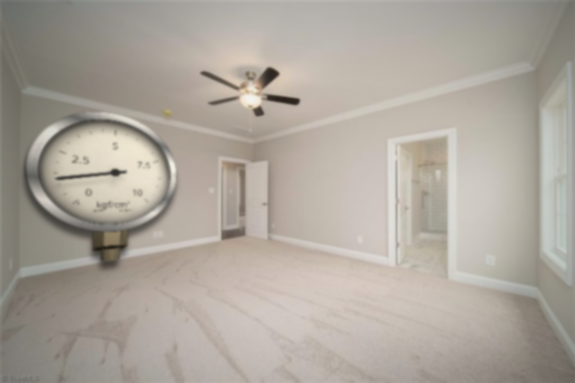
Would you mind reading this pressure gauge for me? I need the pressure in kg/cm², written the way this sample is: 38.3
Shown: 1.25
